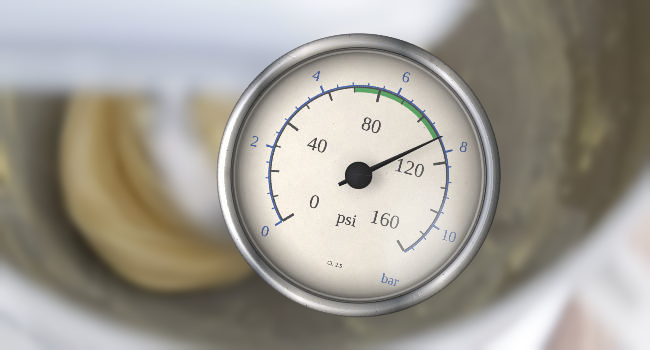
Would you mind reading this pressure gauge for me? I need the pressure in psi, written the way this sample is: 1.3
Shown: 110
